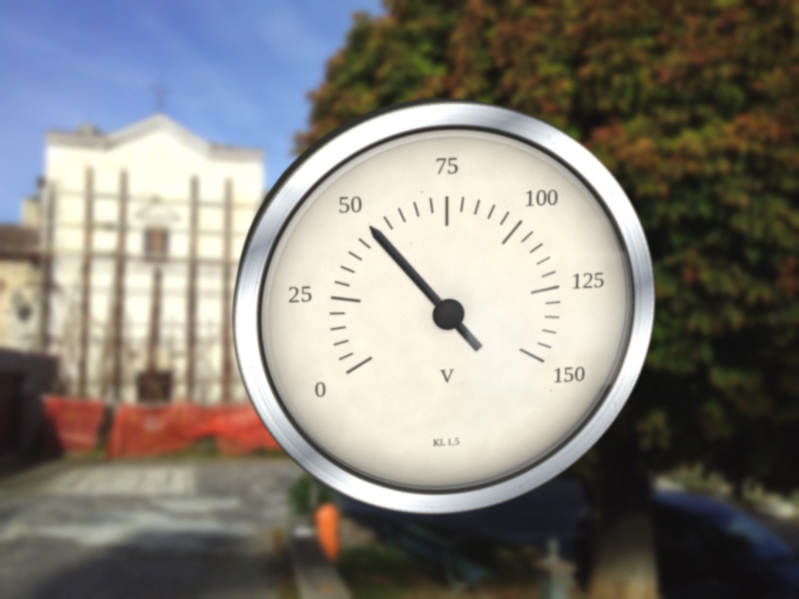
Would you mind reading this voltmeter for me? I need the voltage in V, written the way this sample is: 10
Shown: 50
